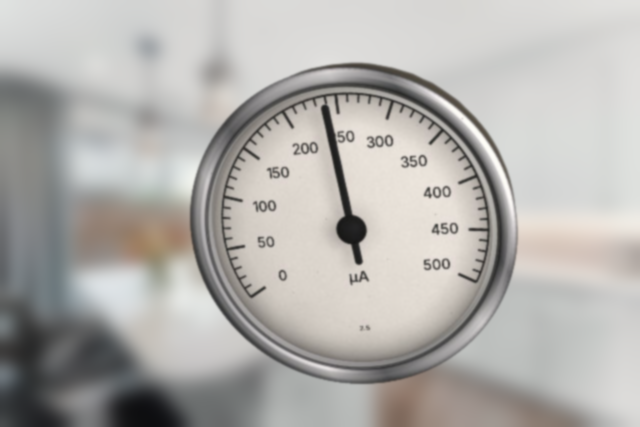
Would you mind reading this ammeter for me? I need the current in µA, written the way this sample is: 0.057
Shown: 240
